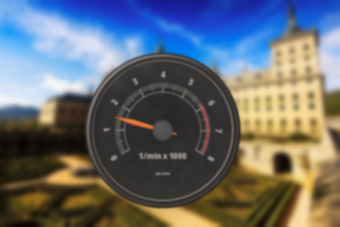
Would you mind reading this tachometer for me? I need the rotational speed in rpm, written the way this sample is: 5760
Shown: 1500
